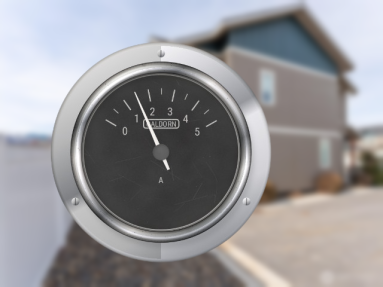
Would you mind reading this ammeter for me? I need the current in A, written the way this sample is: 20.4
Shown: 1.5
